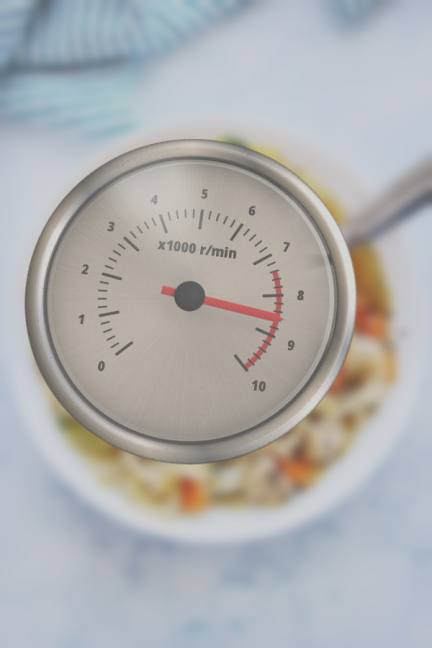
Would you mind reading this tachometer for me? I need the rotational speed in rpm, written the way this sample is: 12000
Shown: 8600
